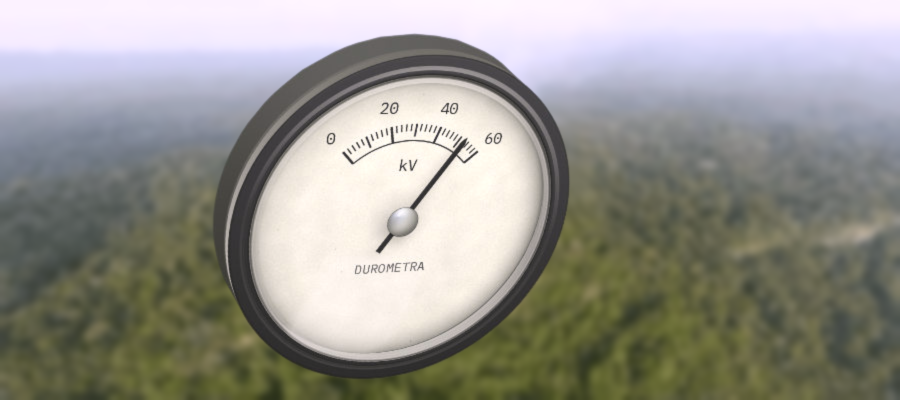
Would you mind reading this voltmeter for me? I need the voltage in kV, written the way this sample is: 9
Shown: 50
